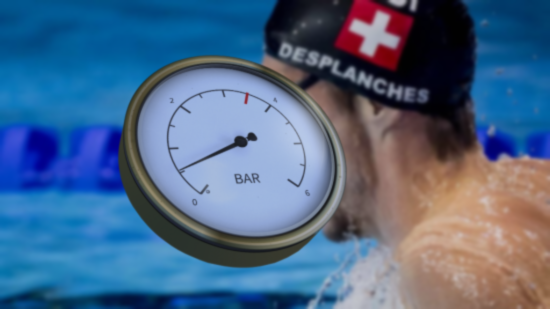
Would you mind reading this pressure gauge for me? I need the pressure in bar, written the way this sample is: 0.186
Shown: 0.5
